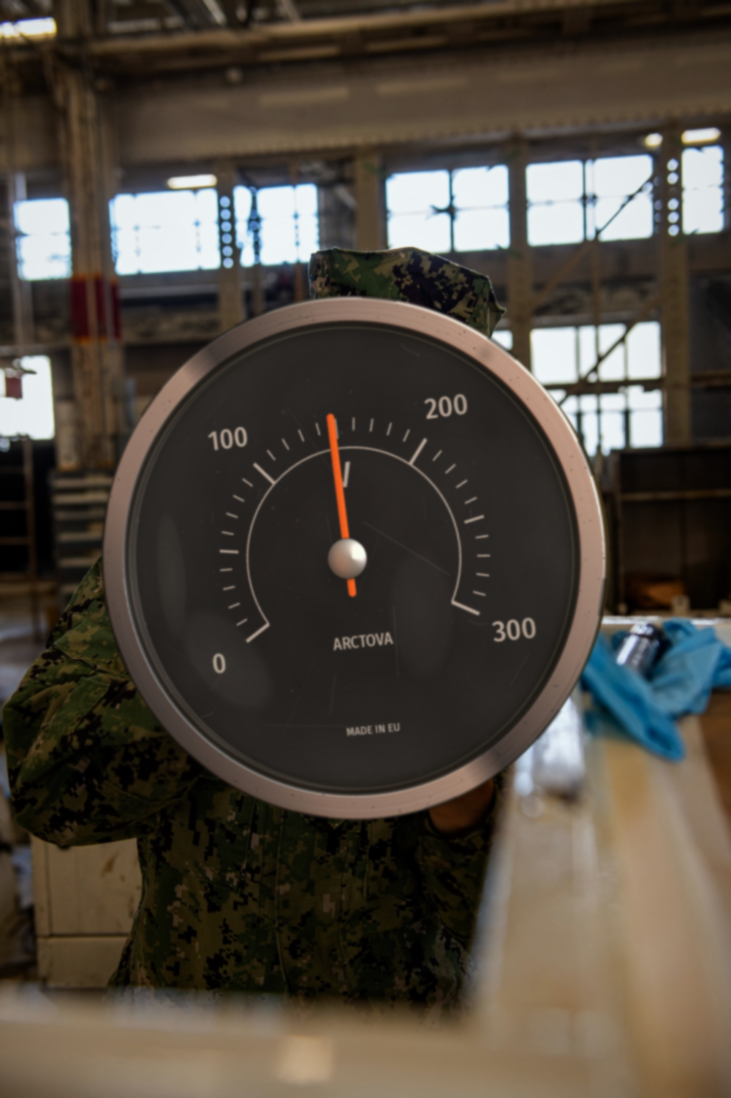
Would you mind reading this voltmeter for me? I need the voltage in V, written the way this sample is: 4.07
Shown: 150
